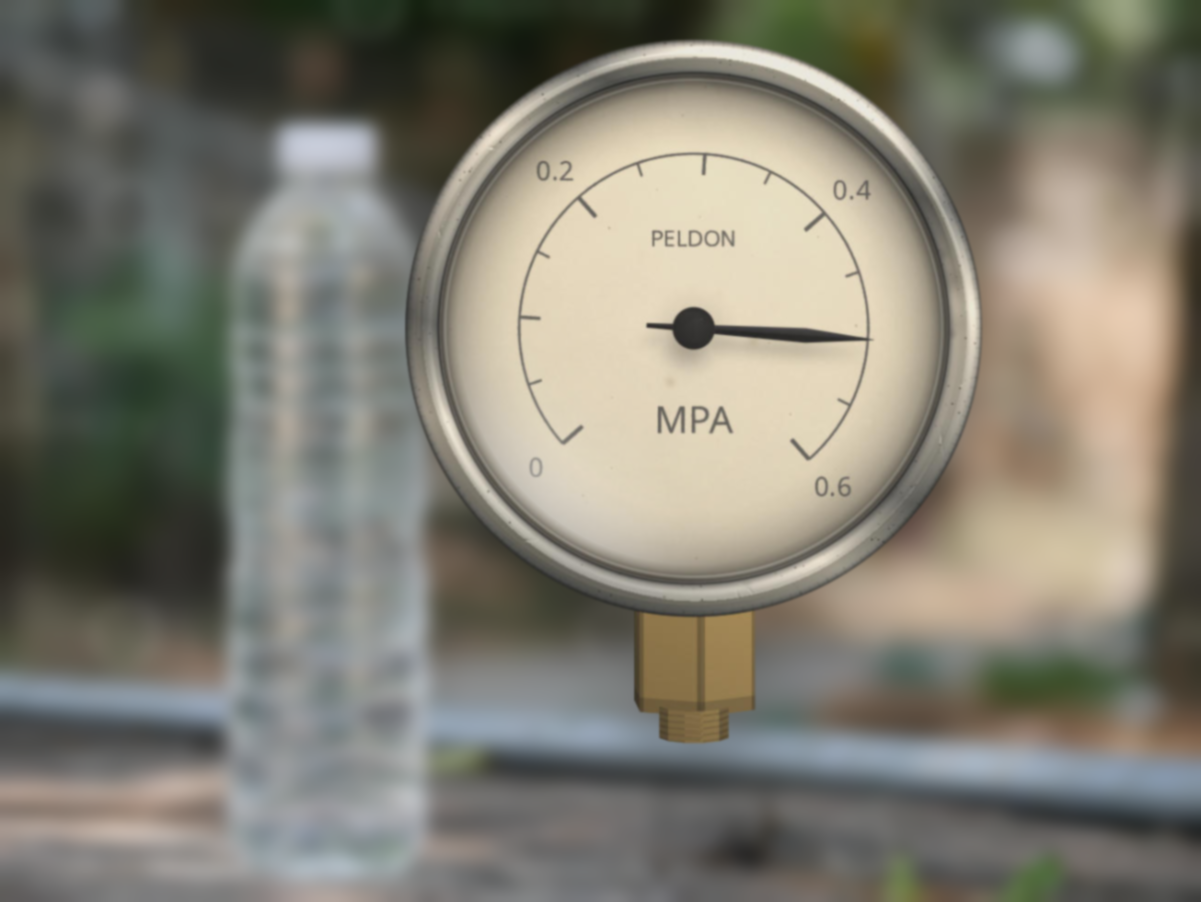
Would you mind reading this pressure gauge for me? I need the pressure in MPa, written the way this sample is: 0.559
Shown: 0.5
